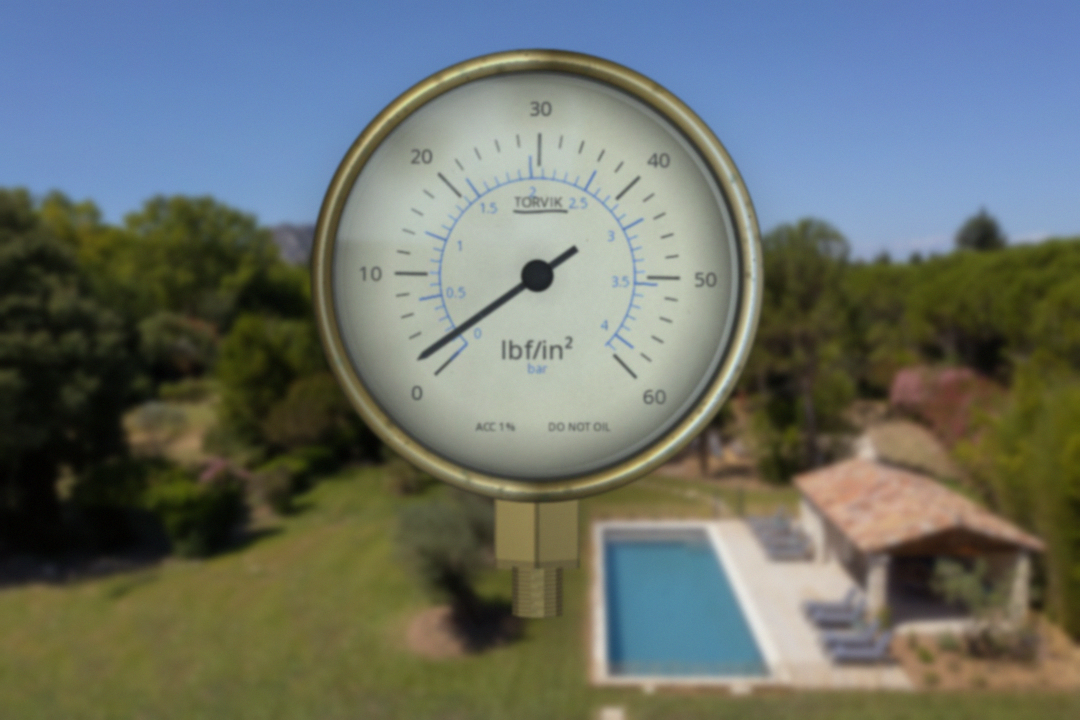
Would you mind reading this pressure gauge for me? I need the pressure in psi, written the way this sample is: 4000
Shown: 2
